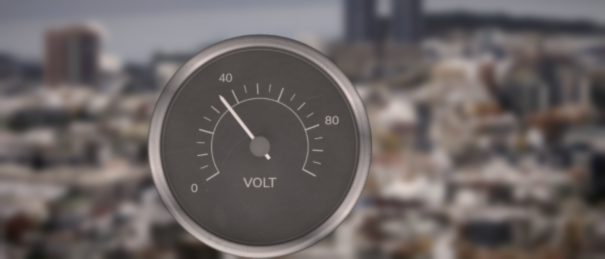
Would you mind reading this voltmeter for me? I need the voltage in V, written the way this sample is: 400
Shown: 35
